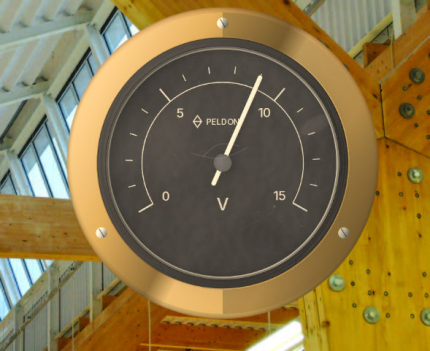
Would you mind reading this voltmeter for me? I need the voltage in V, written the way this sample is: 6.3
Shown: 9
